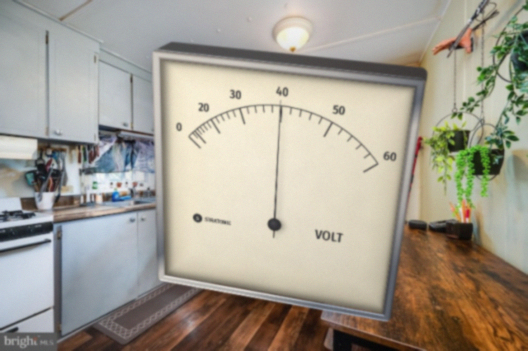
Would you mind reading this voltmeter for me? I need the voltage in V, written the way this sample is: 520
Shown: 40
